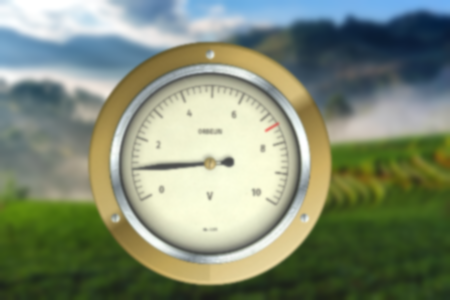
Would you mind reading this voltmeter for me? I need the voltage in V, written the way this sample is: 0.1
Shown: 1
